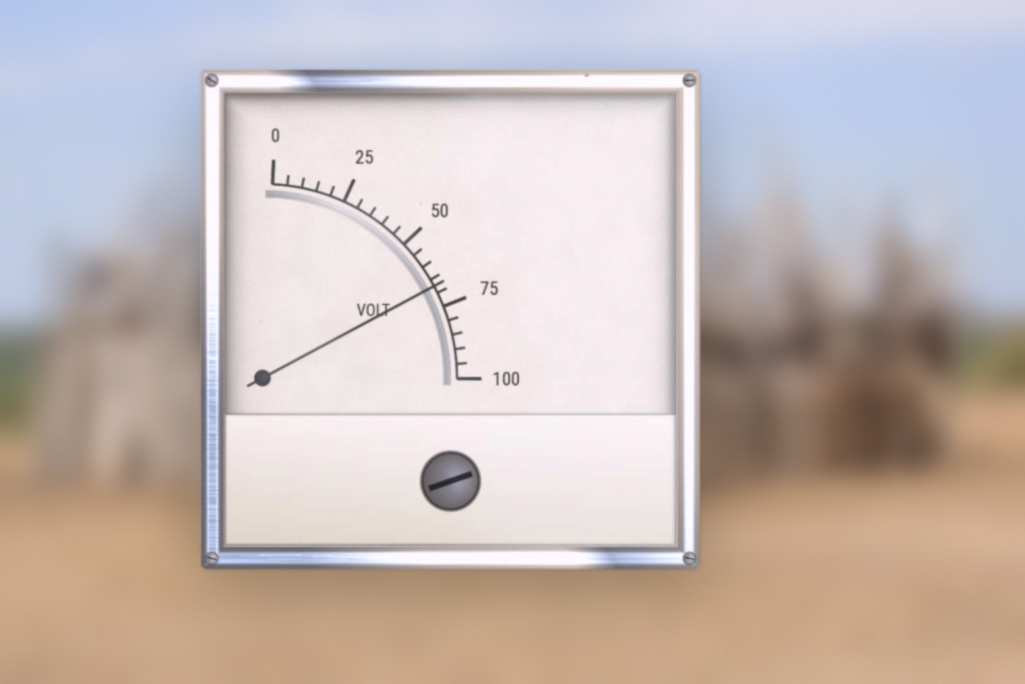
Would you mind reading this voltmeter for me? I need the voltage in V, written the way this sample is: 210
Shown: 67.5
